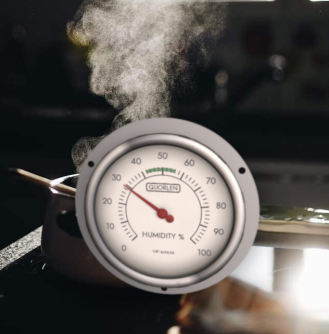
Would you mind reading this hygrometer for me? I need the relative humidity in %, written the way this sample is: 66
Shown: 30
